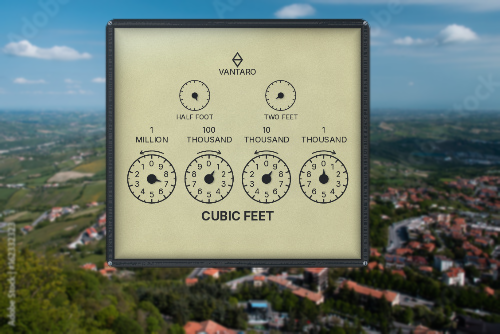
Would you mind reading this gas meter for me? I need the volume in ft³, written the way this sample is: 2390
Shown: 709000
